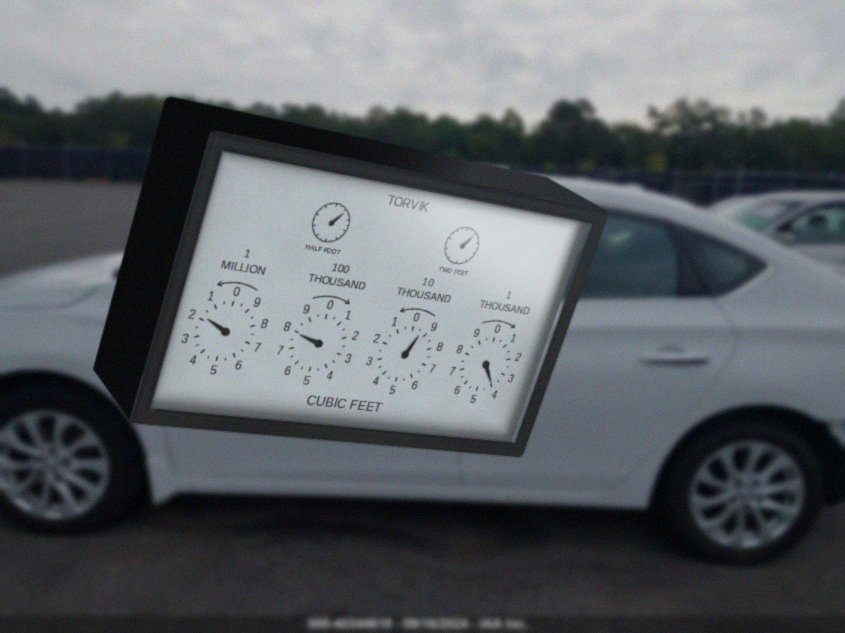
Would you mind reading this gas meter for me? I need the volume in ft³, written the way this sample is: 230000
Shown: 179400
